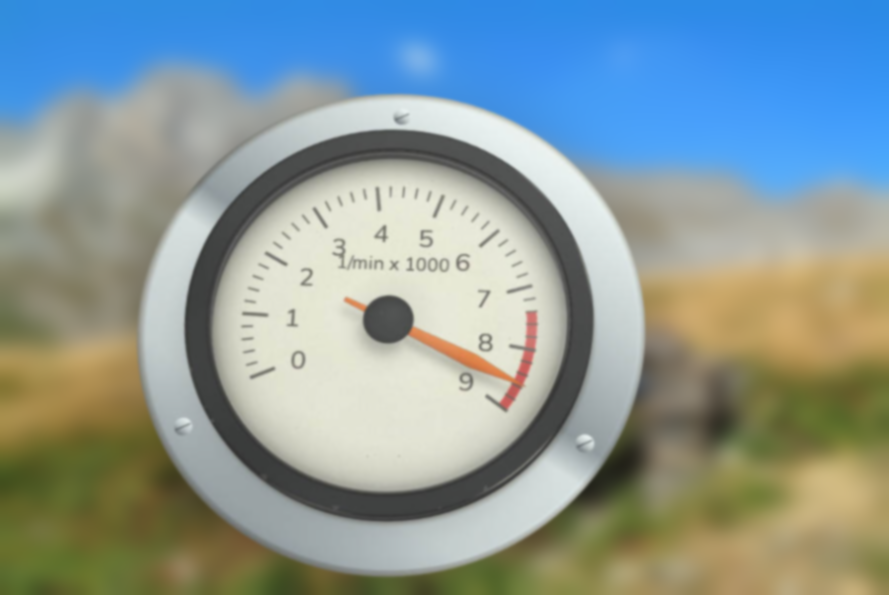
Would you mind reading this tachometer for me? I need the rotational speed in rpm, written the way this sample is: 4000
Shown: 8600
